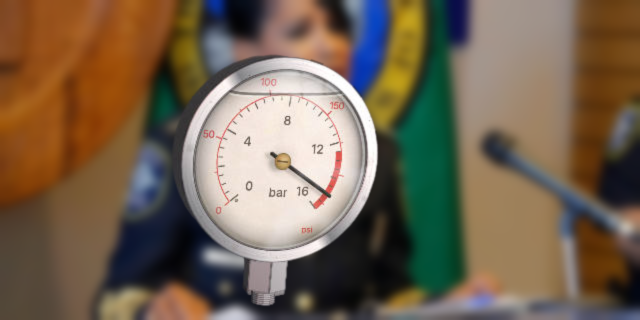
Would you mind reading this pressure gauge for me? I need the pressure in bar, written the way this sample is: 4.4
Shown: 15
